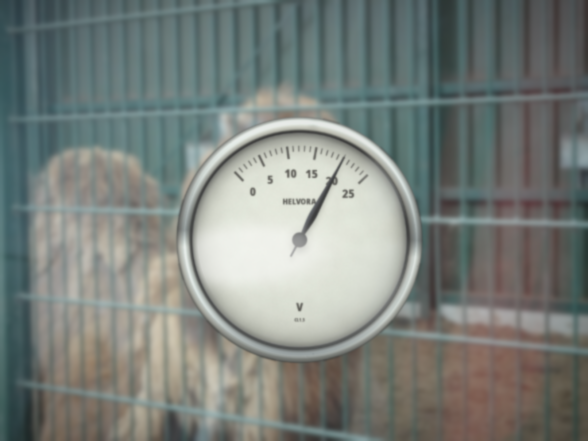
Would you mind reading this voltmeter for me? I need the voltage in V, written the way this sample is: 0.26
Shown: 20
